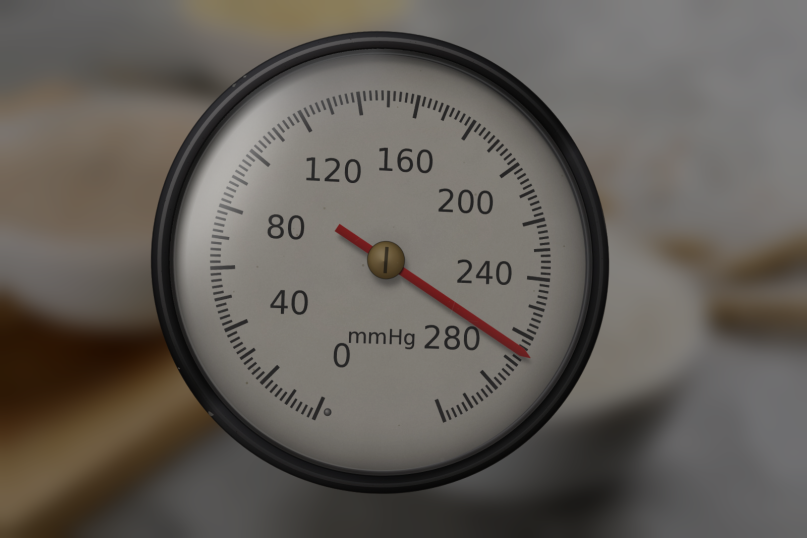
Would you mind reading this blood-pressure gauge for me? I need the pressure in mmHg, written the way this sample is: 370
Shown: 266
